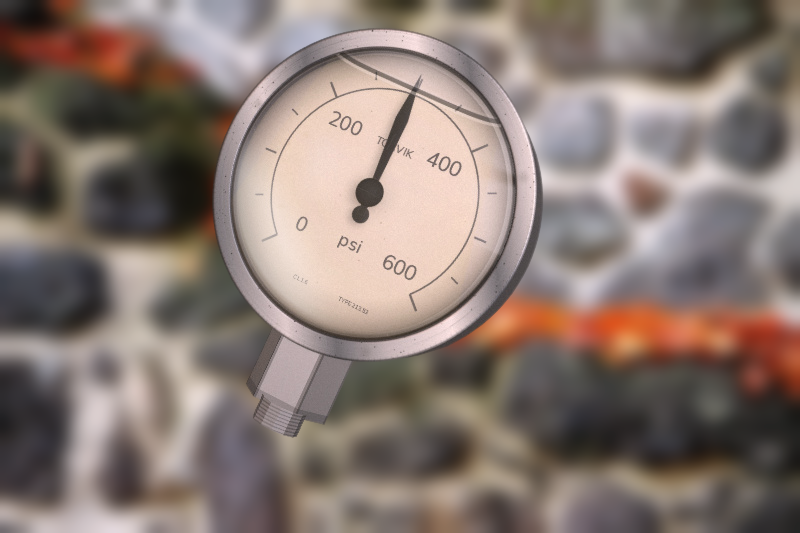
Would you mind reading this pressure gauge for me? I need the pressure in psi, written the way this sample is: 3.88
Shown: 300
